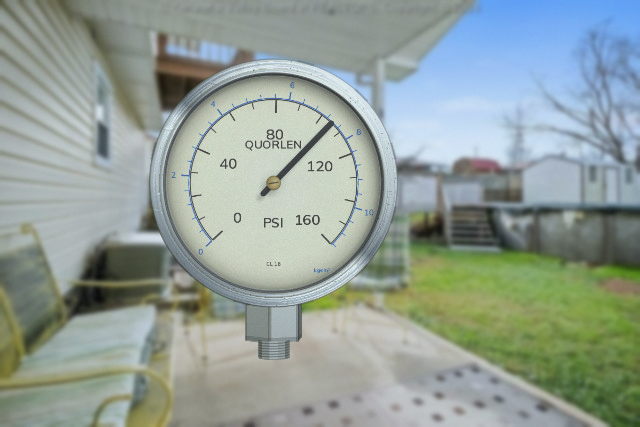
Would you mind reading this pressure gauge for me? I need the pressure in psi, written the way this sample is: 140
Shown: 105
